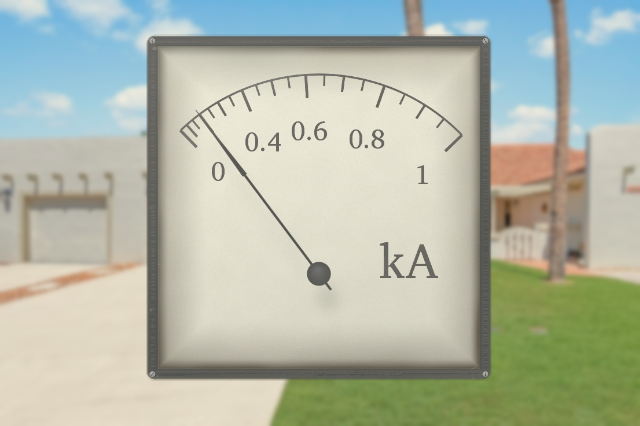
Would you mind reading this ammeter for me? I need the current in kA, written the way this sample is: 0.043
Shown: 0.2
